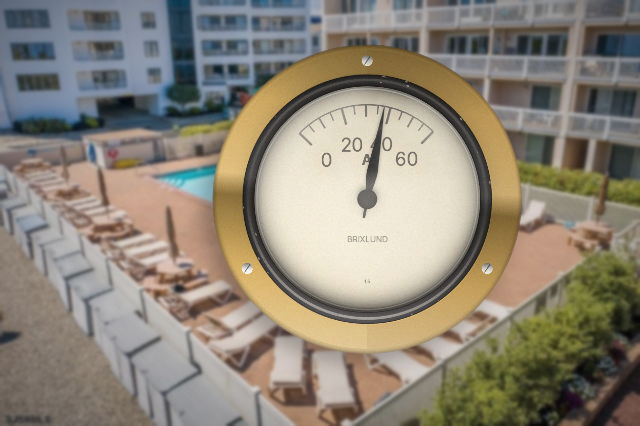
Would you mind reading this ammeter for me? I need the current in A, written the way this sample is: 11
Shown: 37.5
